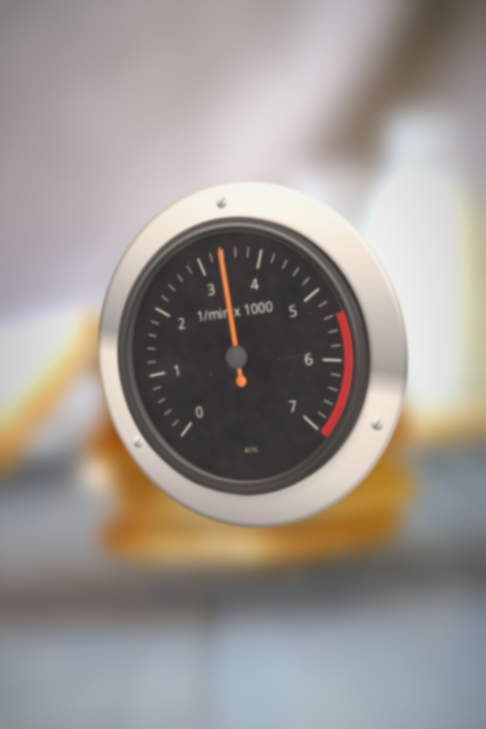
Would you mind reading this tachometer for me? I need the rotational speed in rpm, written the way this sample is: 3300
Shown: 3400
